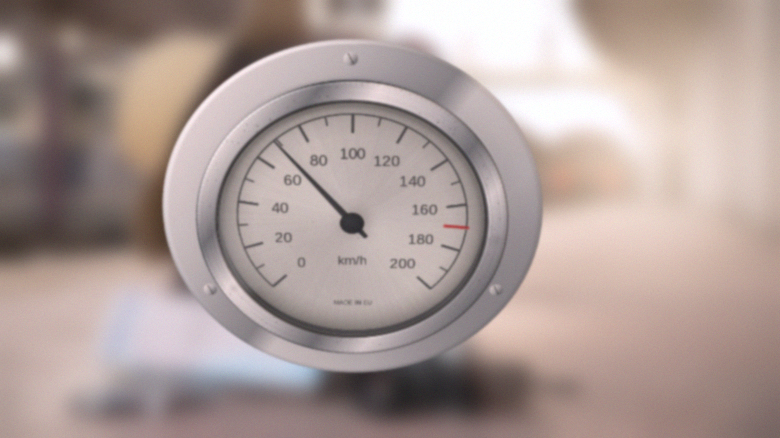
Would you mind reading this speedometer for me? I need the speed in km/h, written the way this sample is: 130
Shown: 70
